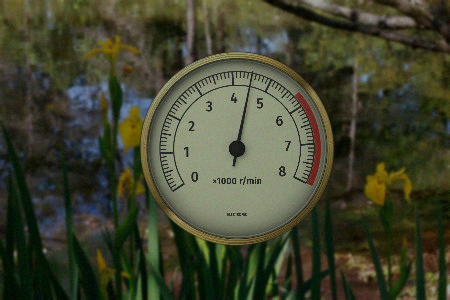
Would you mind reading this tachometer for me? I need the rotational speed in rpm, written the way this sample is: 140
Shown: 4500
